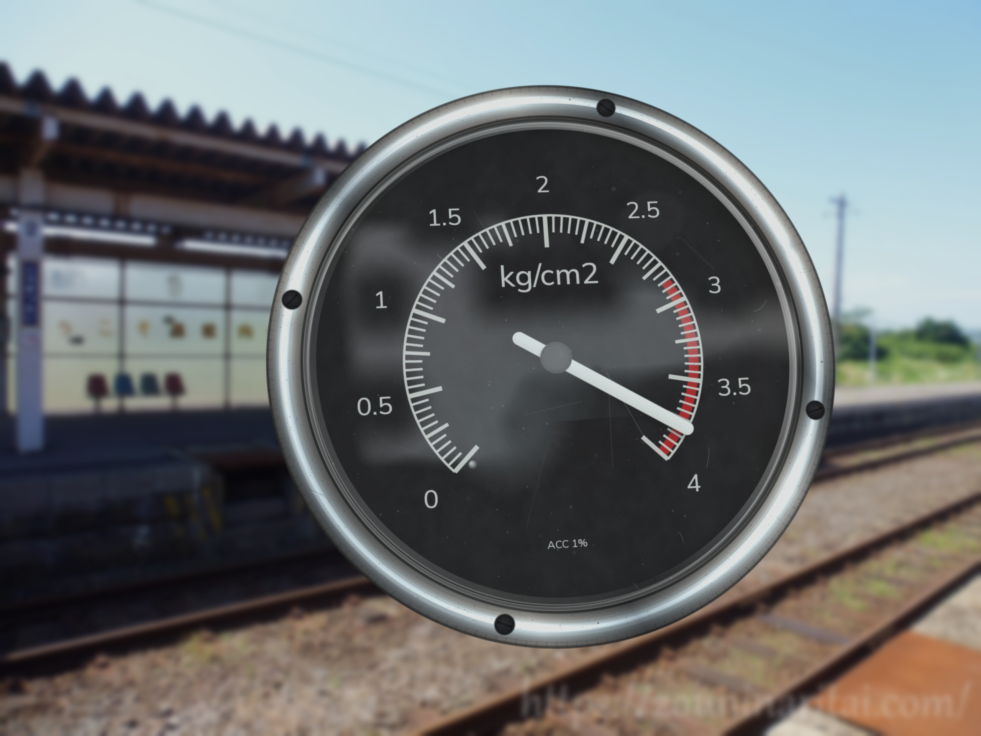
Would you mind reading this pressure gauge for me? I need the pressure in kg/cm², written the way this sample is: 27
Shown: 3.8
